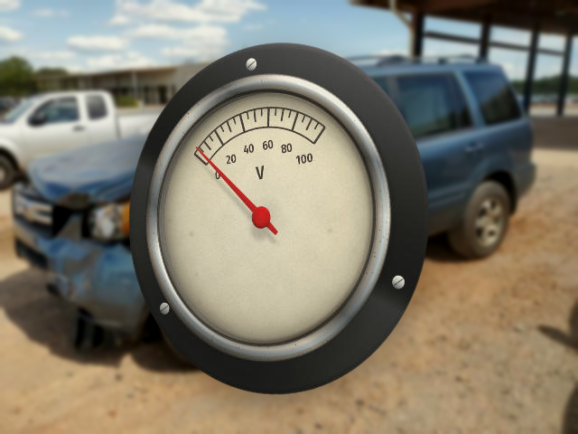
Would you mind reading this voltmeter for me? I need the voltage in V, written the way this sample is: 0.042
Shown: 5
